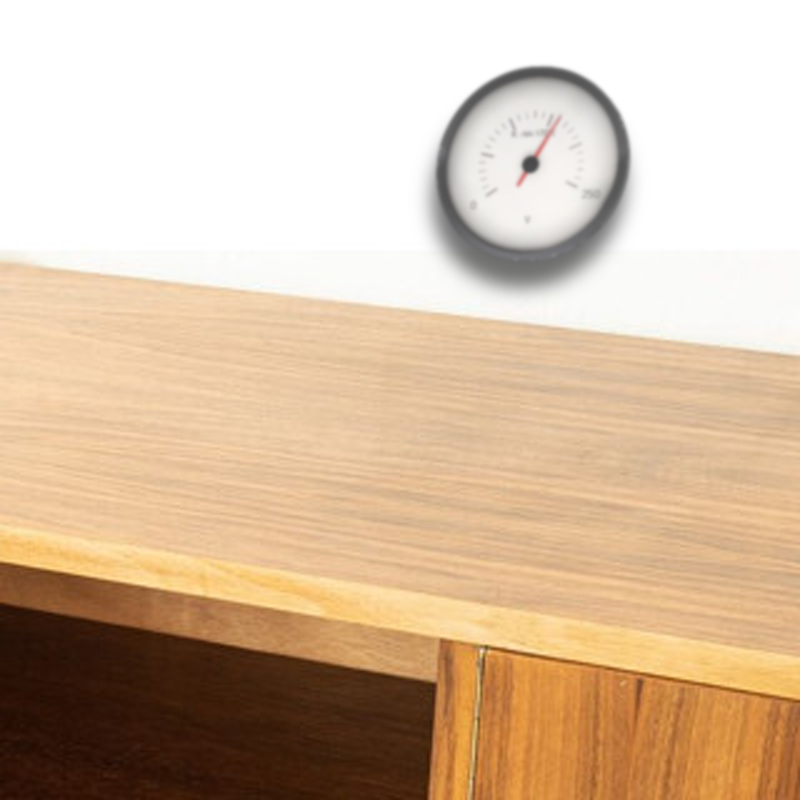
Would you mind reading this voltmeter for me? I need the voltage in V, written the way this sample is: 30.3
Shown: 160
